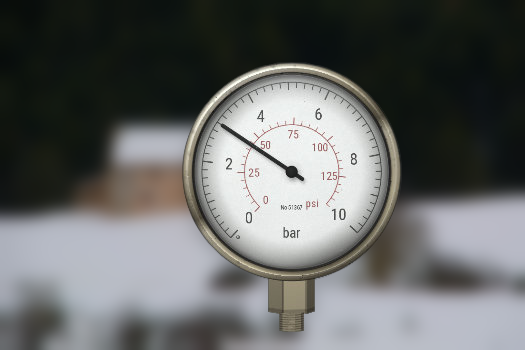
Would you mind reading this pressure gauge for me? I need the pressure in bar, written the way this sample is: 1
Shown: 3
